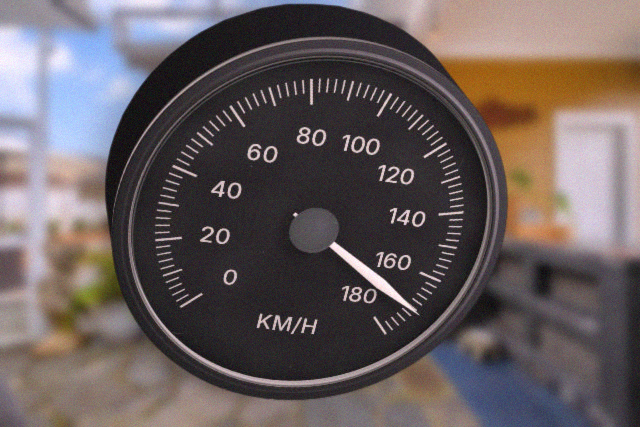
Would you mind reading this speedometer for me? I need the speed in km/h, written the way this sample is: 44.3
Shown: 170
